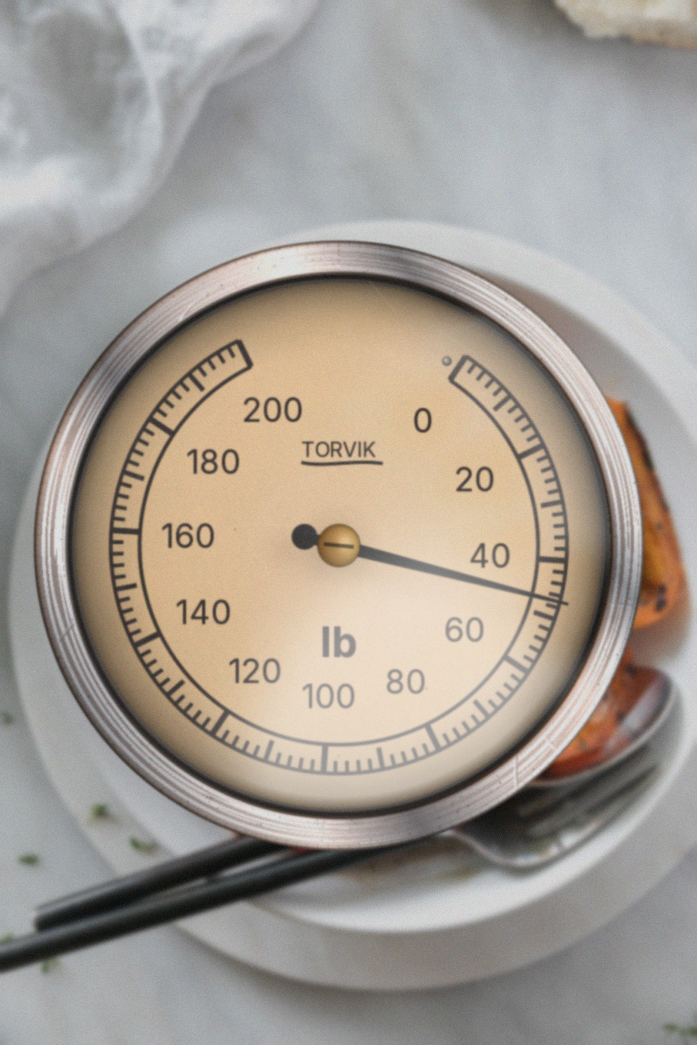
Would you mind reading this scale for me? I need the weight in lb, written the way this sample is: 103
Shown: 47
